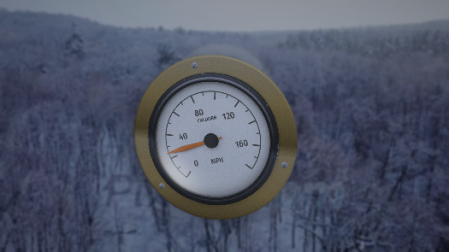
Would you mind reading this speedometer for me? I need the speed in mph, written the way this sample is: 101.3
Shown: 25
